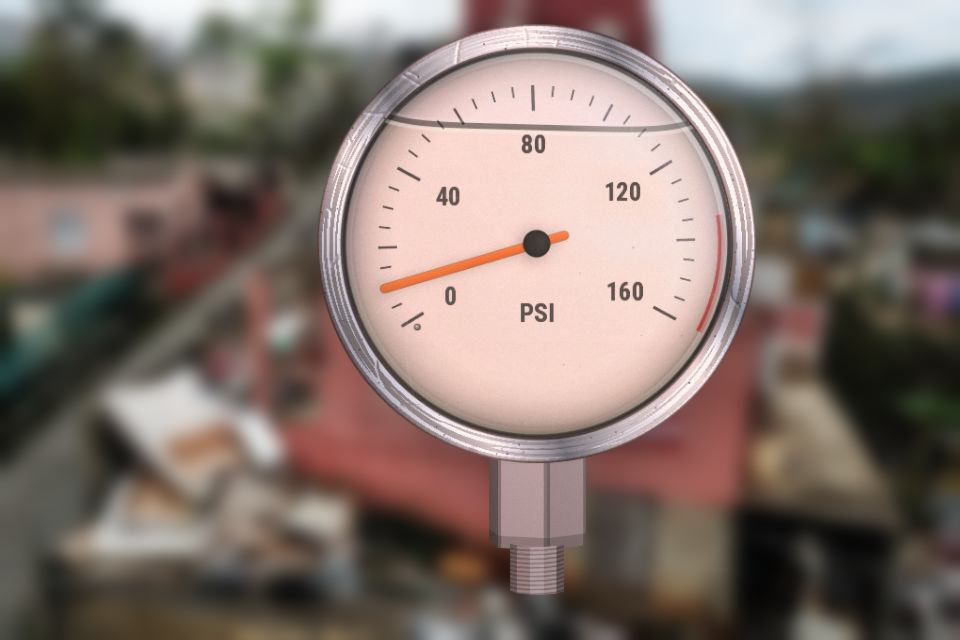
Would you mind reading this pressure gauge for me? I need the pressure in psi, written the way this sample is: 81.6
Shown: 10
